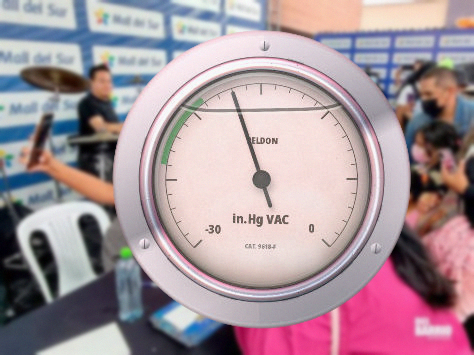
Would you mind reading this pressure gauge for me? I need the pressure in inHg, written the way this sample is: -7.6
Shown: -17
